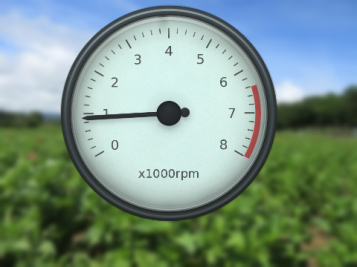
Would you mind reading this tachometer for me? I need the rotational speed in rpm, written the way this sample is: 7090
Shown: 900
